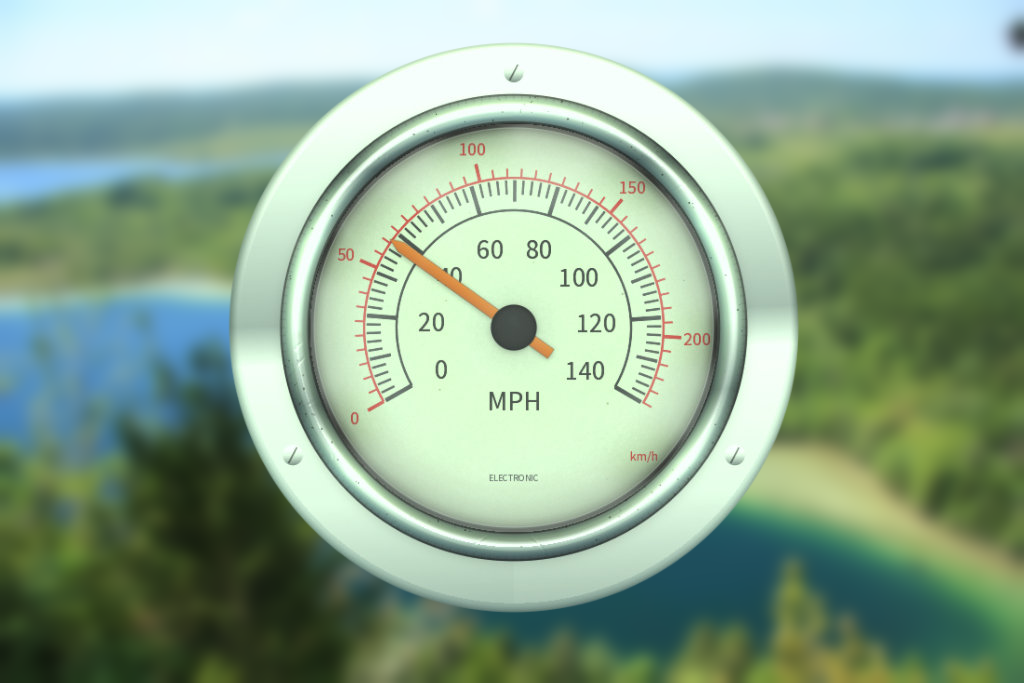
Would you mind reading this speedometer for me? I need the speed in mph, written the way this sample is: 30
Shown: 38
